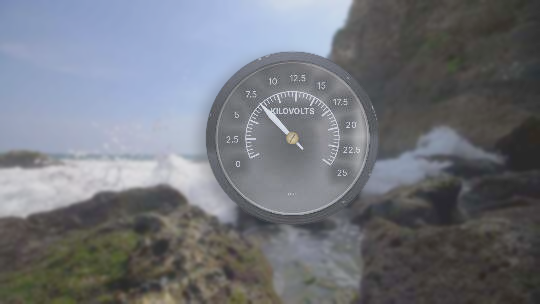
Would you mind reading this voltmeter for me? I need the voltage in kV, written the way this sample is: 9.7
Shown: 7.5
